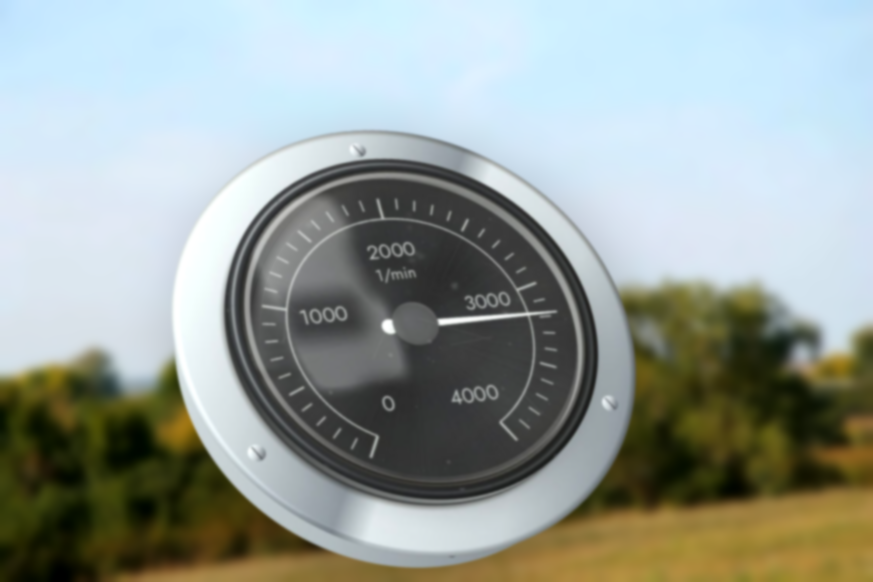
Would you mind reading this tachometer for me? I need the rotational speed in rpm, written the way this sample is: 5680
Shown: 3200
